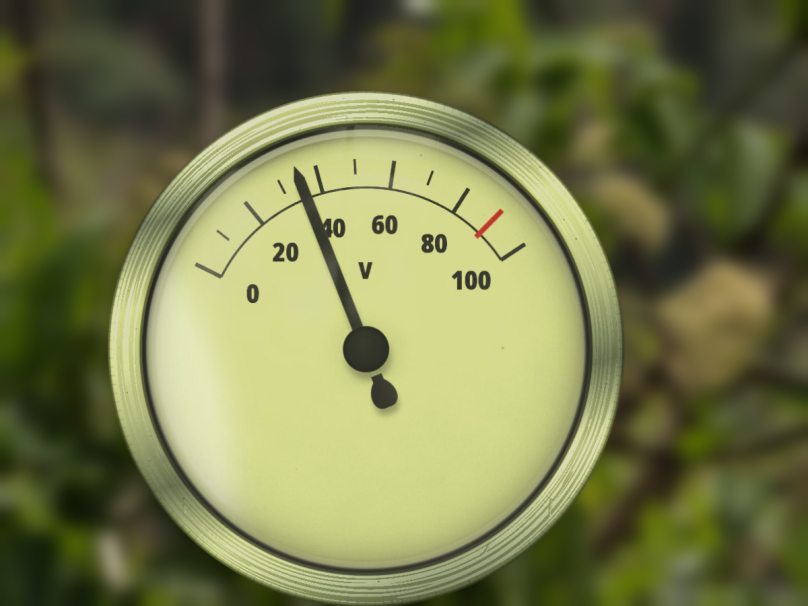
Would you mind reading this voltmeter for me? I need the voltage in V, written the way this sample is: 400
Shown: 35
